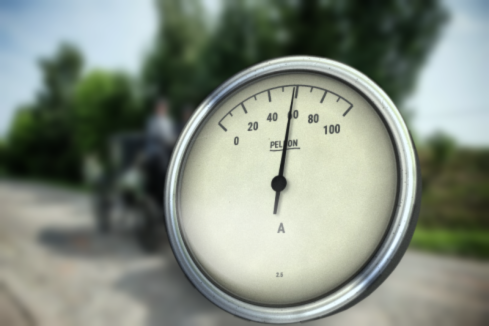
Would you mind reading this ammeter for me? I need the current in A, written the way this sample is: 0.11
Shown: 60
